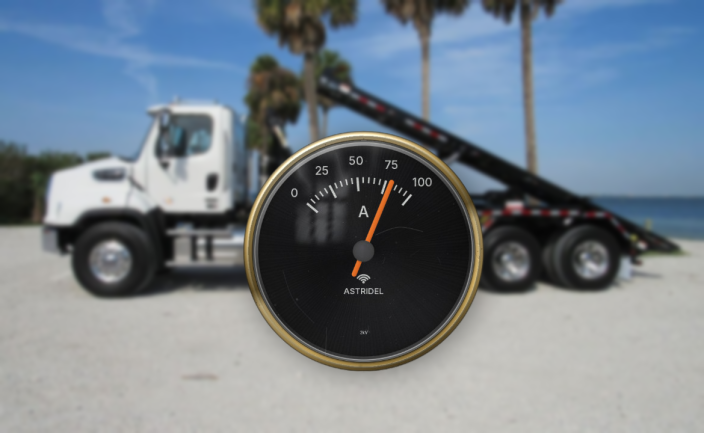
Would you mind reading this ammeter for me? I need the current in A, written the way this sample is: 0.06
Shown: 80
